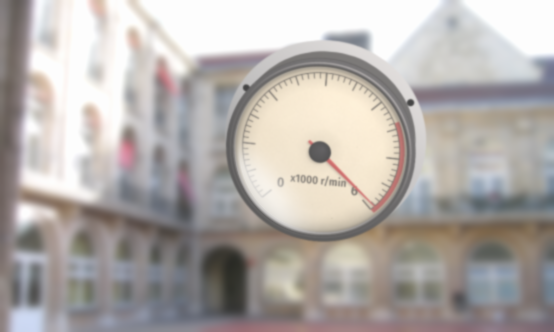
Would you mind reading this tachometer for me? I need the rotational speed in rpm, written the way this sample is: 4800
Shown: 5900
